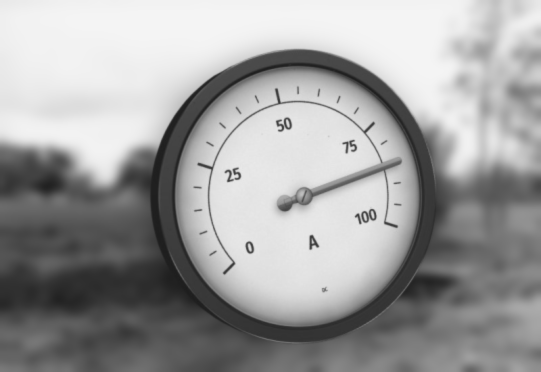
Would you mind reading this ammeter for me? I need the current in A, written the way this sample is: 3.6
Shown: 85
